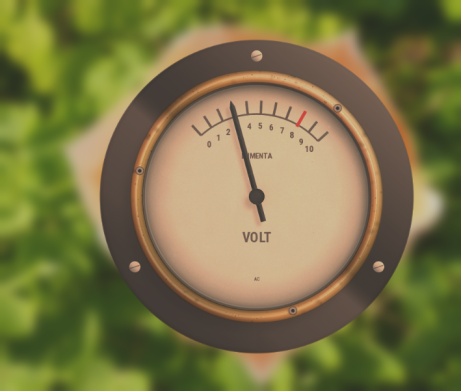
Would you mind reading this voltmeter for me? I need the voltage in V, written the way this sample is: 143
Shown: 3
